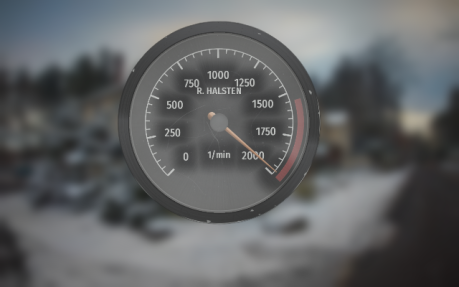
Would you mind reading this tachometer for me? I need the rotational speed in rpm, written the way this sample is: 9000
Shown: 1975
